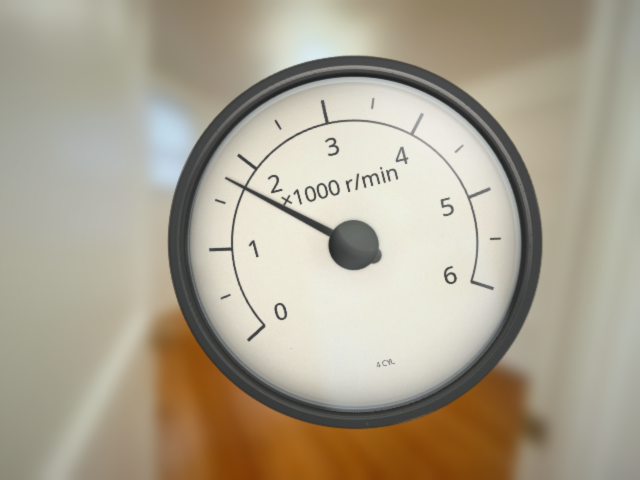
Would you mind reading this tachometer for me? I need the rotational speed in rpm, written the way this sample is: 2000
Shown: 1750
